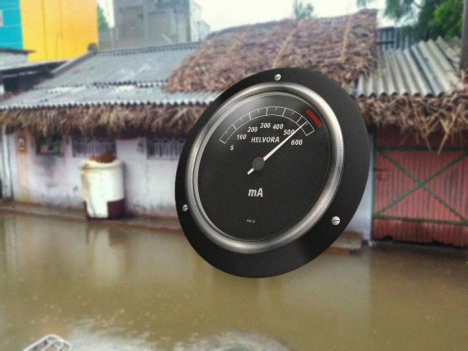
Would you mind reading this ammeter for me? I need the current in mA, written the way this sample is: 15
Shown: 550
